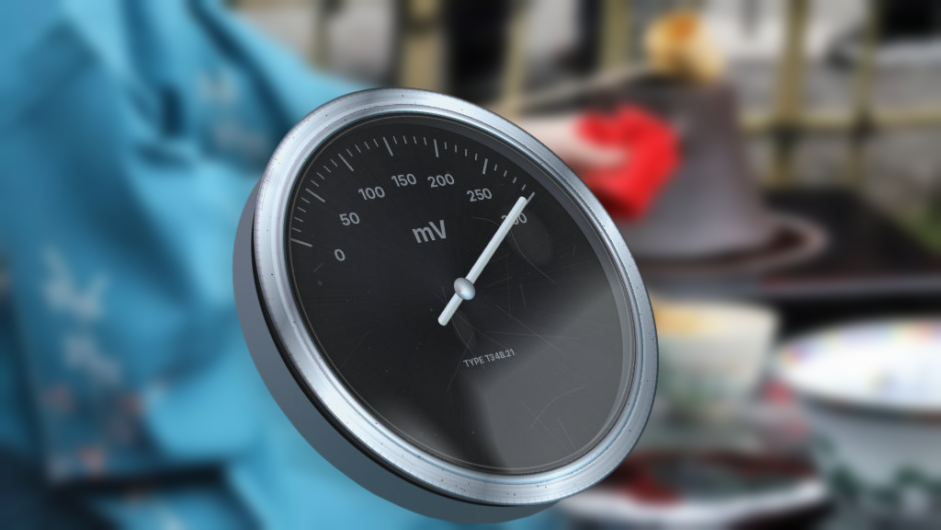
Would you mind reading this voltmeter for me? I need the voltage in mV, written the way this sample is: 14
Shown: 295
